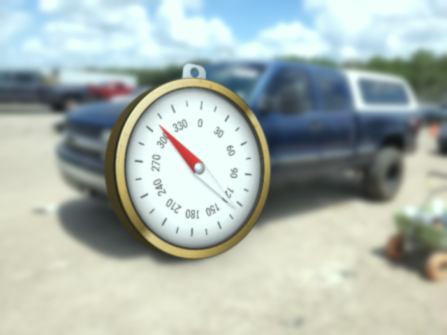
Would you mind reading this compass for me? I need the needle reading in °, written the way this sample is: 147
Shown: 307.5
